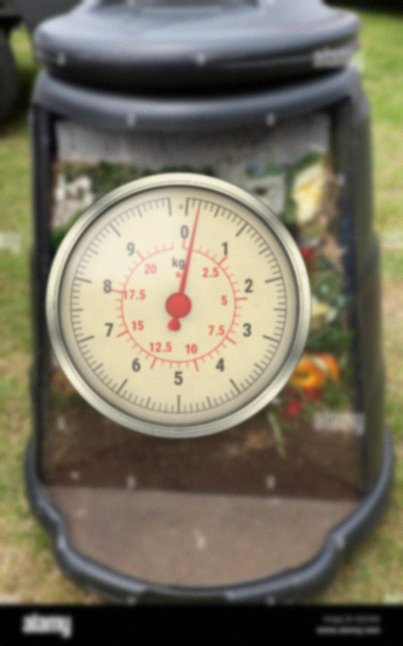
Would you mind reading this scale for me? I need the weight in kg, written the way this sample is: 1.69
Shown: 0.2
